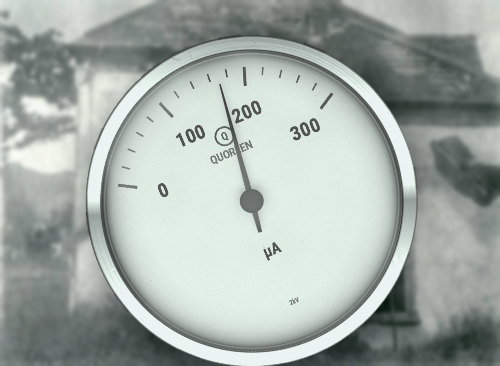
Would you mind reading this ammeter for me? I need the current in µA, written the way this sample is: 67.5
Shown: 170
